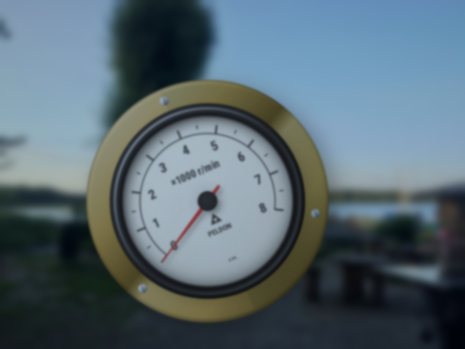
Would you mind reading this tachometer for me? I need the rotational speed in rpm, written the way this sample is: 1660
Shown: 0
